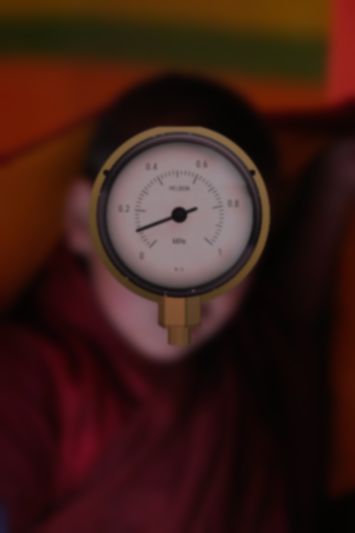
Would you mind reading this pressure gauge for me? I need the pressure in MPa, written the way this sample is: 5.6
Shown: 0.1
